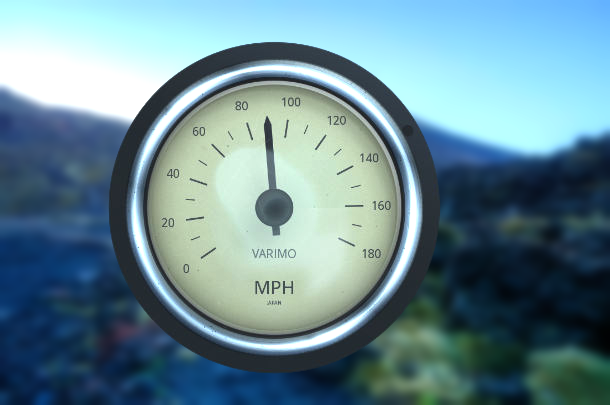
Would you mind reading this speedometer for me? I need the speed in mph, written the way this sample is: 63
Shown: 90
